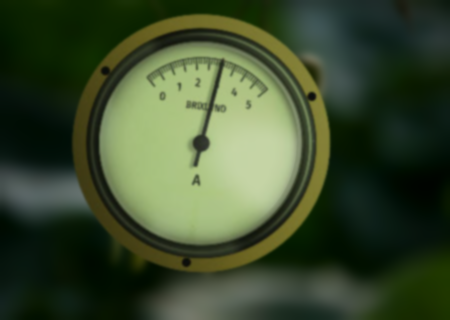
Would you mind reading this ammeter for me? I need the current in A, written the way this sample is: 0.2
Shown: 3
